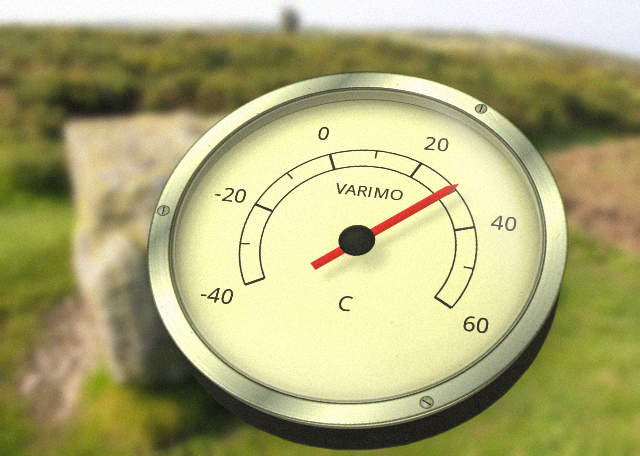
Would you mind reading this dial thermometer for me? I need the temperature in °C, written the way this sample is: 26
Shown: 30
